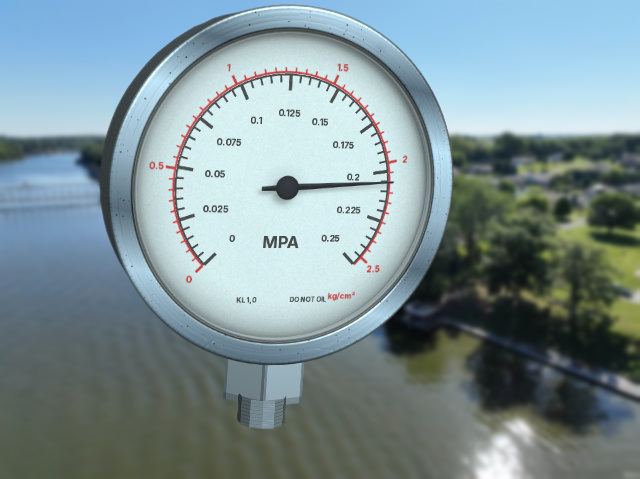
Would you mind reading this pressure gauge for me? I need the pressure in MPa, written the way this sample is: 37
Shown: 0.205
